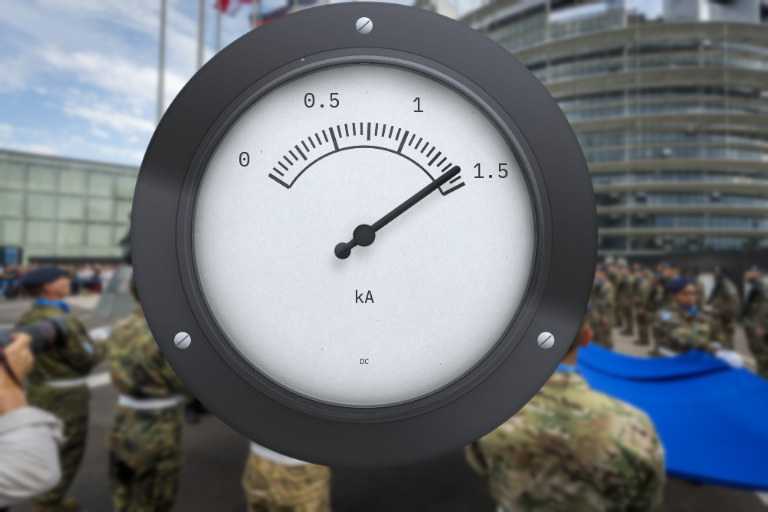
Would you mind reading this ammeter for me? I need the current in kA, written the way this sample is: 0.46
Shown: 1.4
